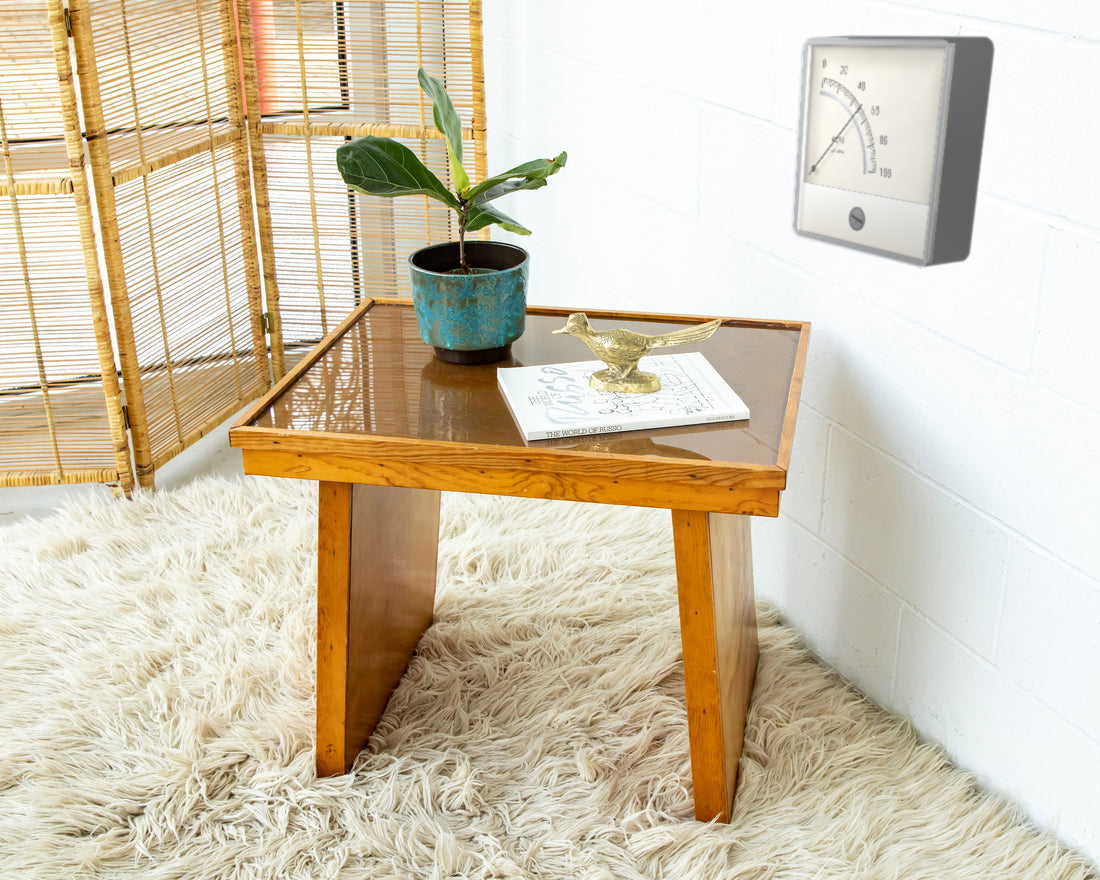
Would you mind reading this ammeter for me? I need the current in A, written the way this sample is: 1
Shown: 50
